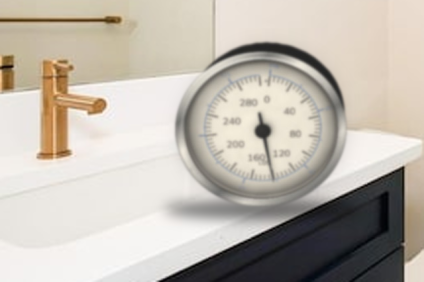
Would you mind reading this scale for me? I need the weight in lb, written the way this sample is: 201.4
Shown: 140
